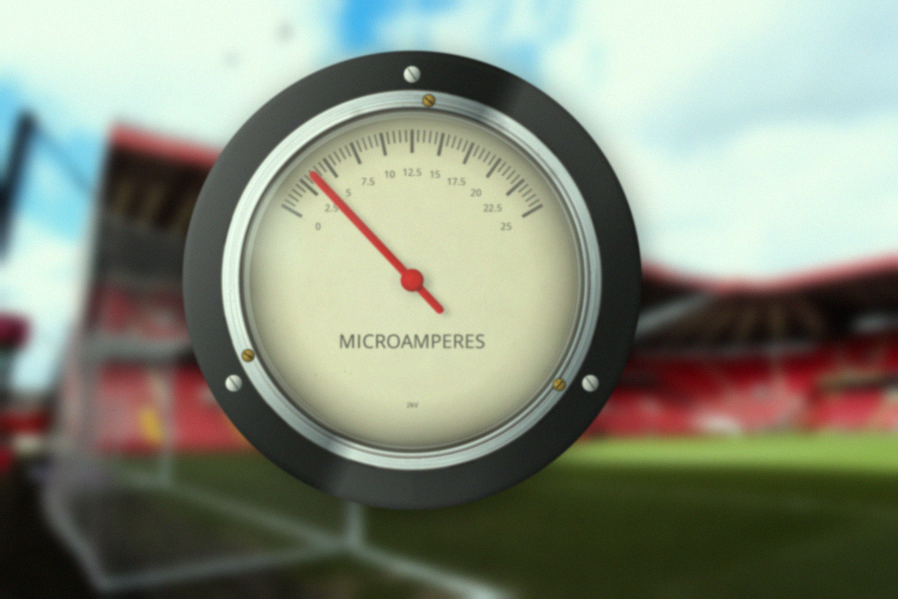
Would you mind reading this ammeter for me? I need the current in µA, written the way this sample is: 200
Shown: 3.5
